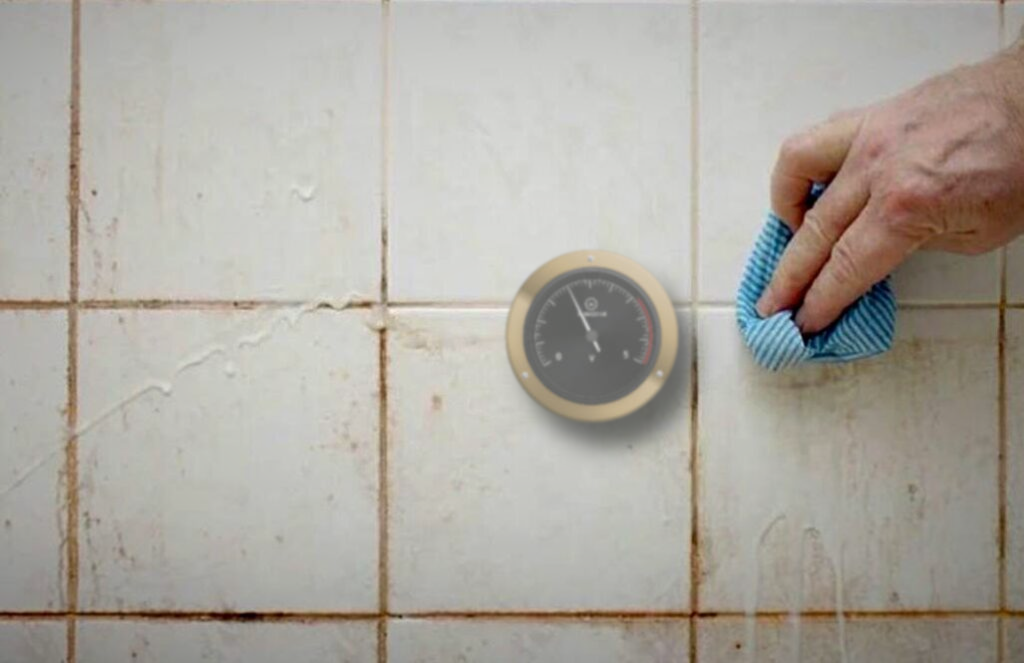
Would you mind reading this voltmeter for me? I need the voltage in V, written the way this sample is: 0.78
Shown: 2
